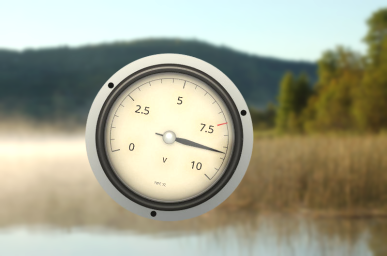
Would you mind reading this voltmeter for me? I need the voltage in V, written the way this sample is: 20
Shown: 8.75
